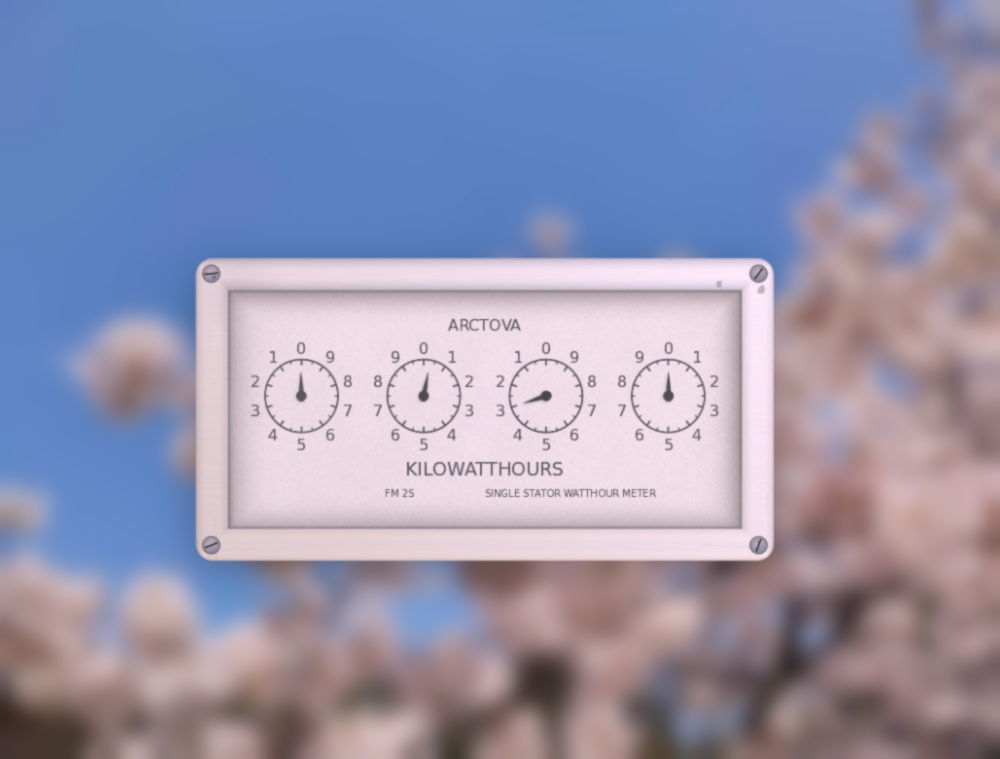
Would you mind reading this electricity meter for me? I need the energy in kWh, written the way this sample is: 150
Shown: 30
